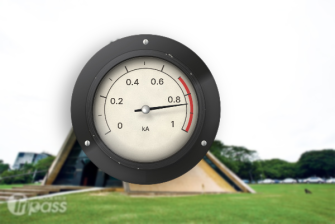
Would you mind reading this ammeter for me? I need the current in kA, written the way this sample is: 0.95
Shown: 0.85
